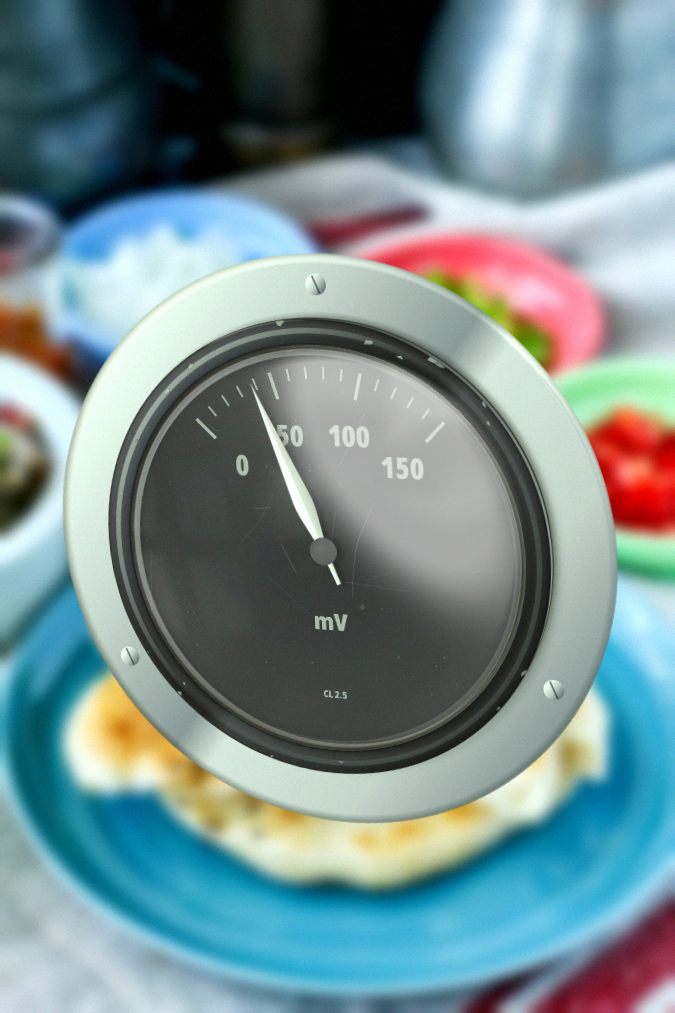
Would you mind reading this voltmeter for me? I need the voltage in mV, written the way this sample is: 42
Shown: 40
